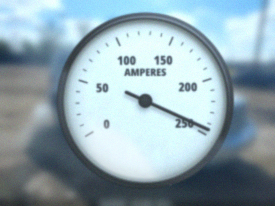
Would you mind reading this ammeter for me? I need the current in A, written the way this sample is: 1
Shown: 245
